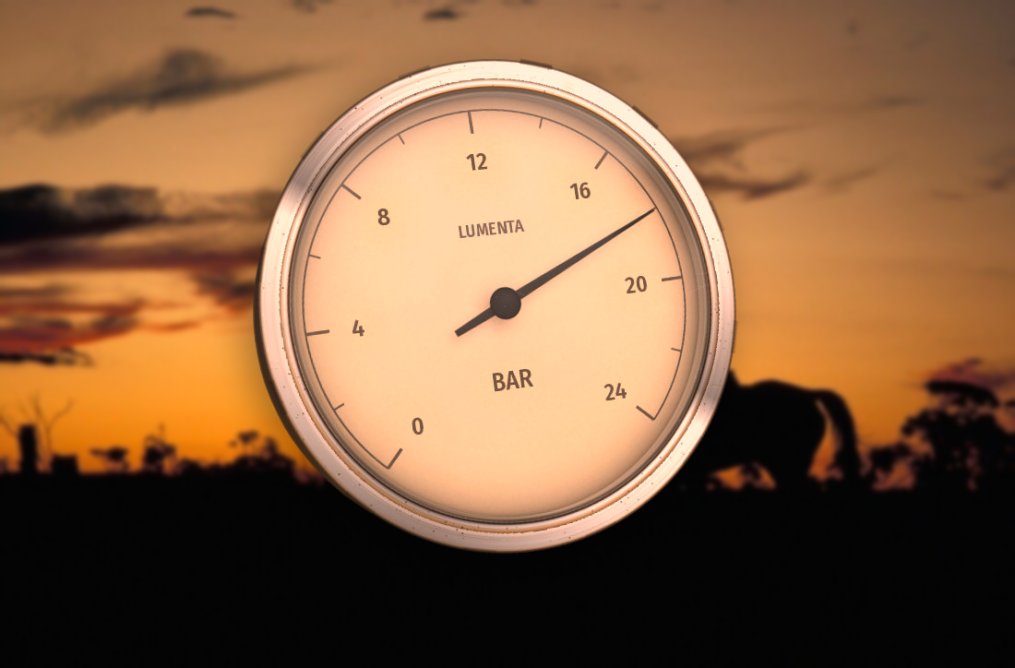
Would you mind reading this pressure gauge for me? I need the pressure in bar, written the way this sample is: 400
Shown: 18
